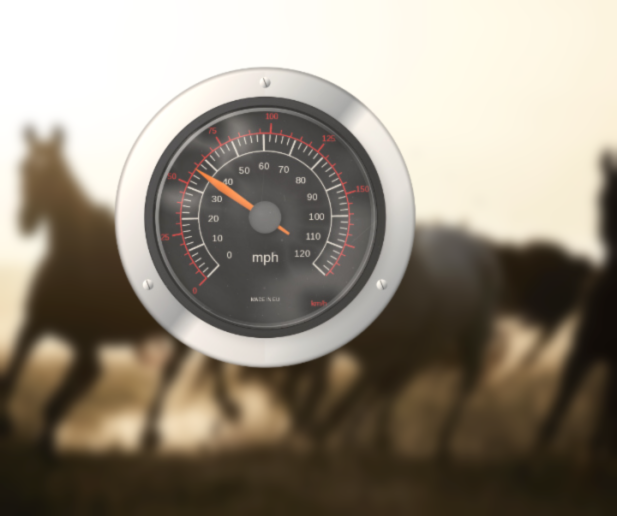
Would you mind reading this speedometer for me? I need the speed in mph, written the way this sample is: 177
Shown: 36
